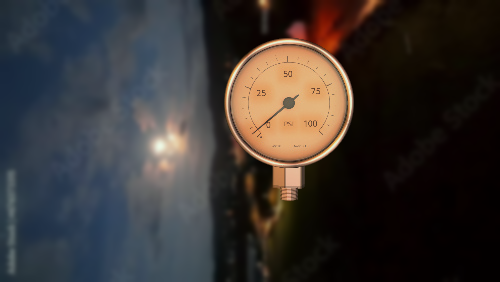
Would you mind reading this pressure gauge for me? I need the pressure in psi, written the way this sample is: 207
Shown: 2.5
